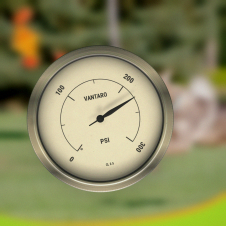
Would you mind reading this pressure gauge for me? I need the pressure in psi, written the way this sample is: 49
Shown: 225
